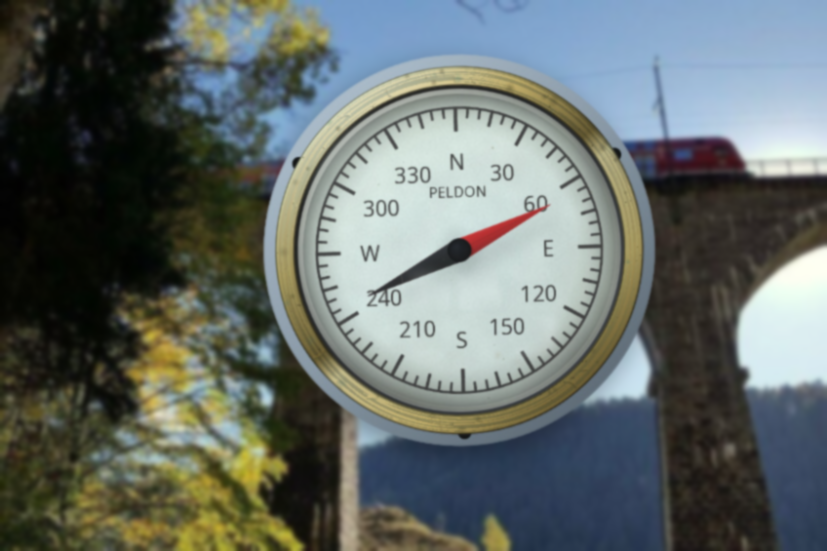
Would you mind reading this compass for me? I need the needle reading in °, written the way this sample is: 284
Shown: 65
